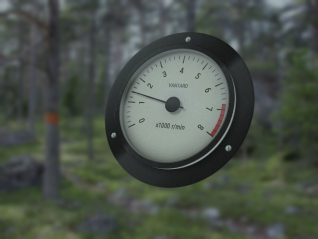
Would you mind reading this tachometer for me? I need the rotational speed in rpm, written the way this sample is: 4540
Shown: 1400
